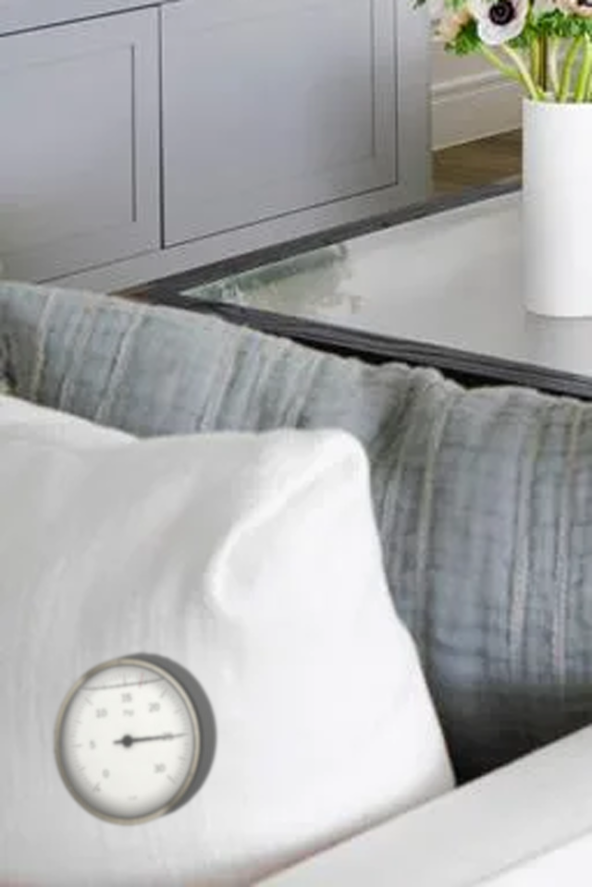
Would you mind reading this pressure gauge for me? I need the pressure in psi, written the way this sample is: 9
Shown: 25
